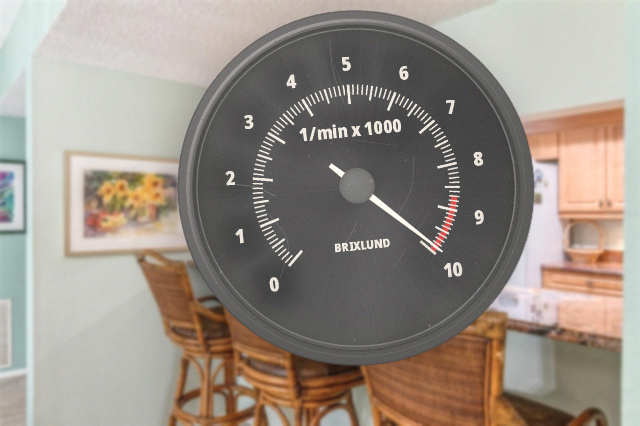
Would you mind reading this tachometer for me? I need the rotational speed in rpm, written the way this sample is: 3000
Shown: 9900
